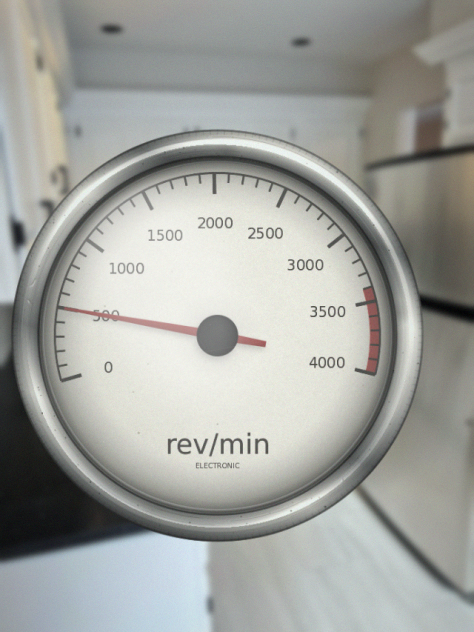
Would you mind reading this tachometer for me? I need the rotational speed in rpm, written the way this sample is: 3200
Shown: 500
